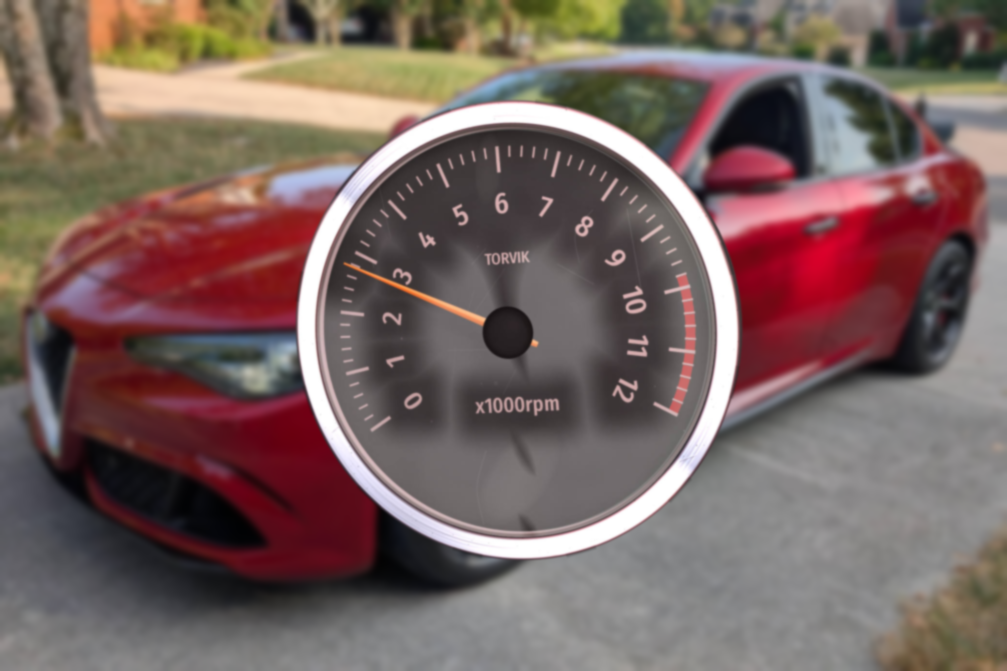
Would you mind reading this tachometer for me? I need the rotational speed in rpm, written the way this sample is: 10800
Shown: 2800
